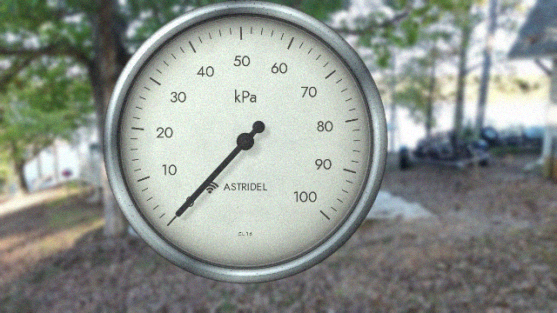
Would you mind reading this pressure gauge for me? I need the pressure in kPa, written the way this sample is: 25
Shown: 0
